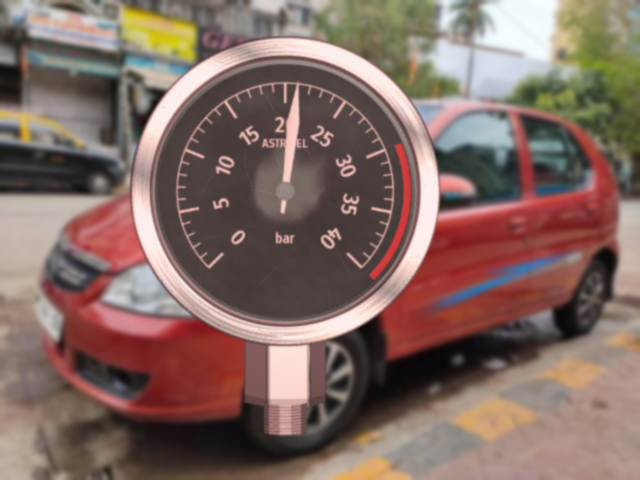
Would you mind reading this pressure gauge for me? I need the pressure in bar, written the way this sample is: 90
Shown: 21
